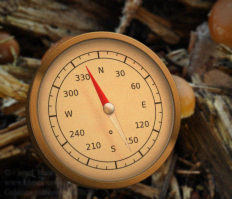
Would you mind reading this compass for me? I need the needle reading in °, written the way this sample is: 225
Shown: 340
